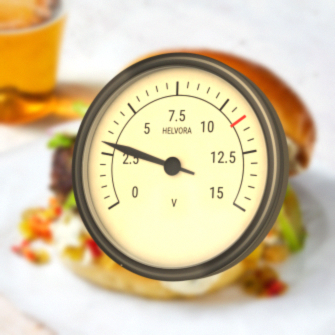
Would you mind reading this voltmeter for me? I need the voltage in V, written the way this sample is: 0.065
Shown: 3
